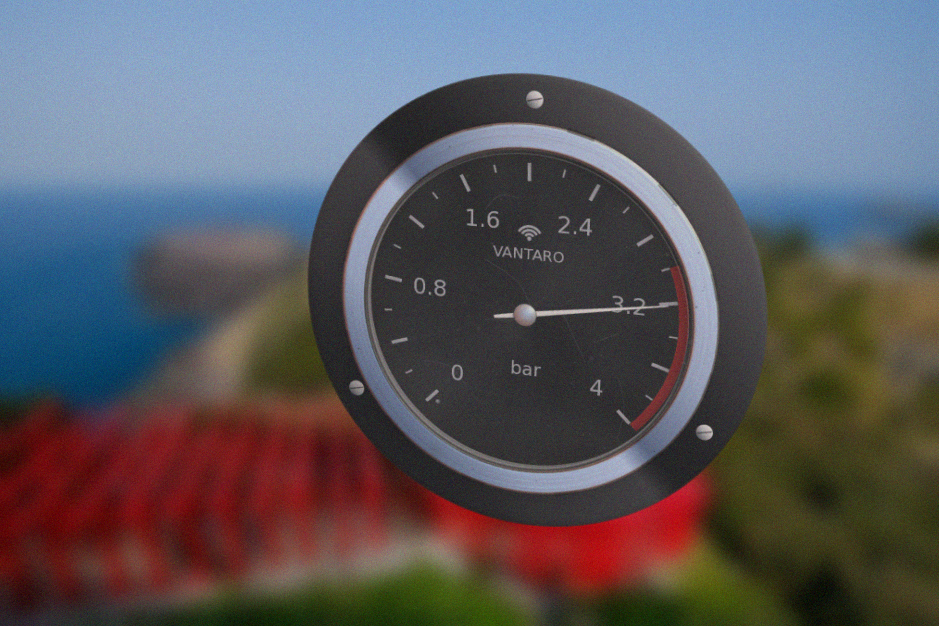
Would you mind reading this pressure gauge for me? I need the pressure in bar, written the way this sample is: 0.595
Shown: 3.2
